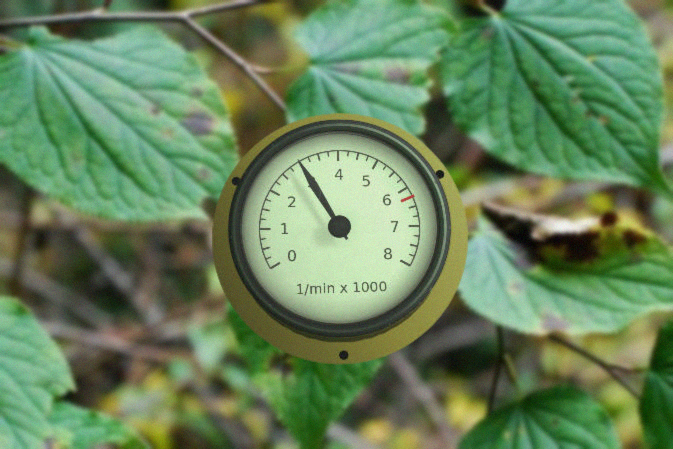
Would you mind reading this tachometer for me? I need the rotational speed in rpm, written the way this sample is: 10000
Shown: 3000
